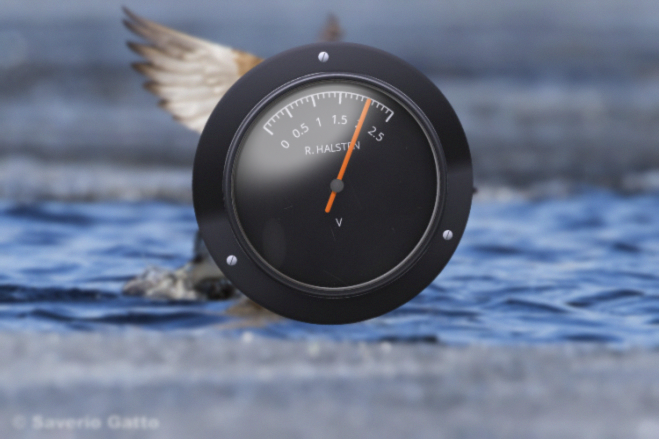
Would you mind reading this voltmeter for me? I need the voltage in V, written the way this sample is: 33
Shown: 2
